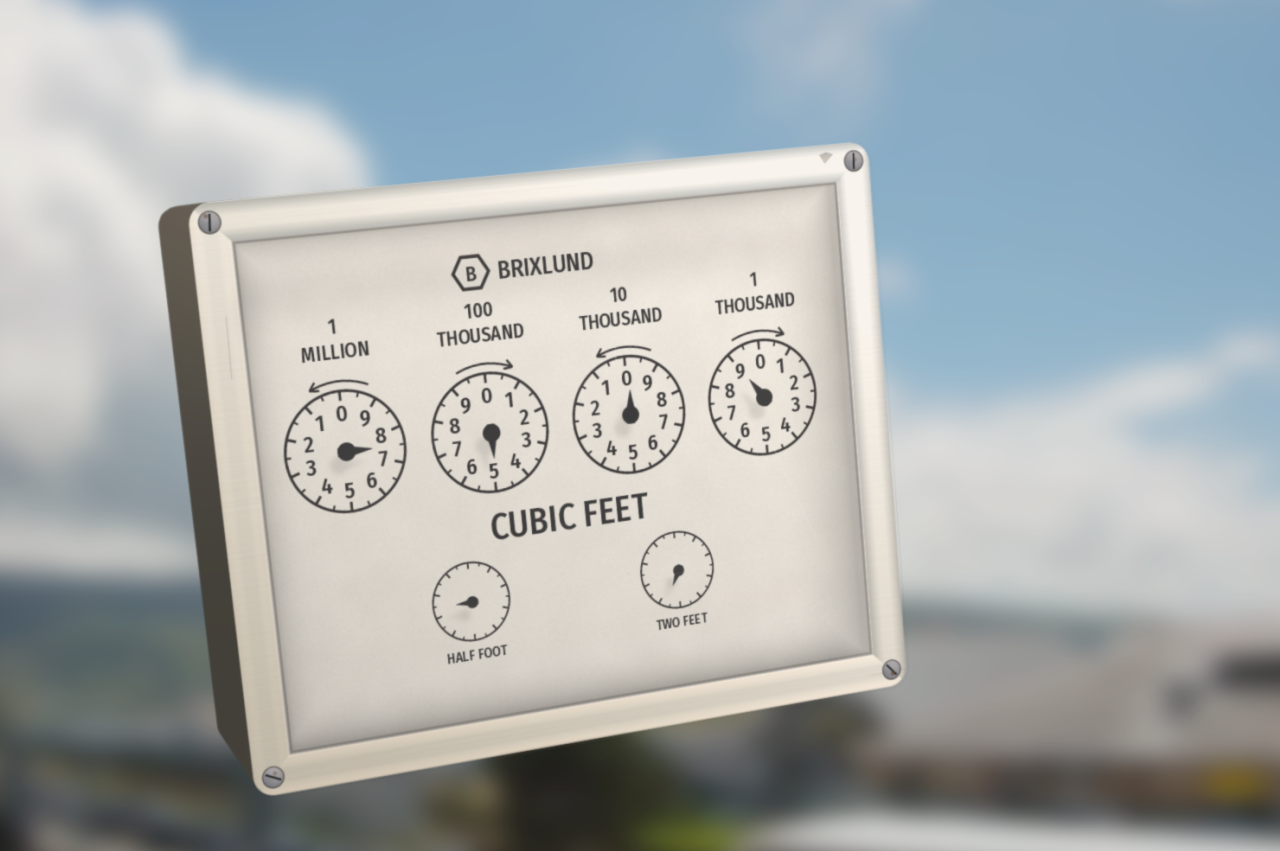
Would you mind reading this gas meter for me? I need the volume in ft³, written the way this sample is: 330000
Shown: 749900
